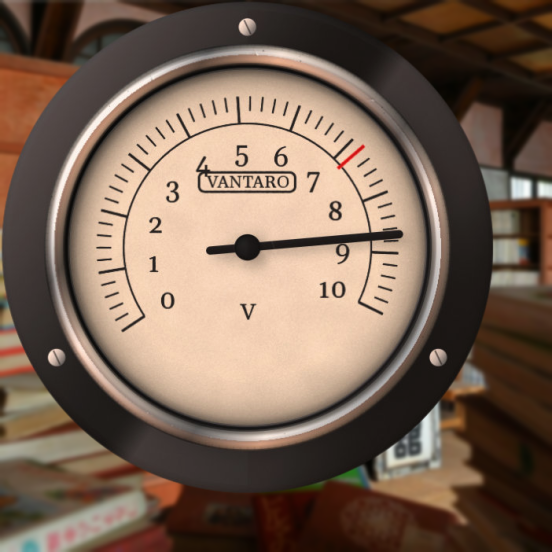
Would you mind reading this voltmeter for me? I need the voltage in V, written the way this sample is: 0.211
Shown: 8.7
